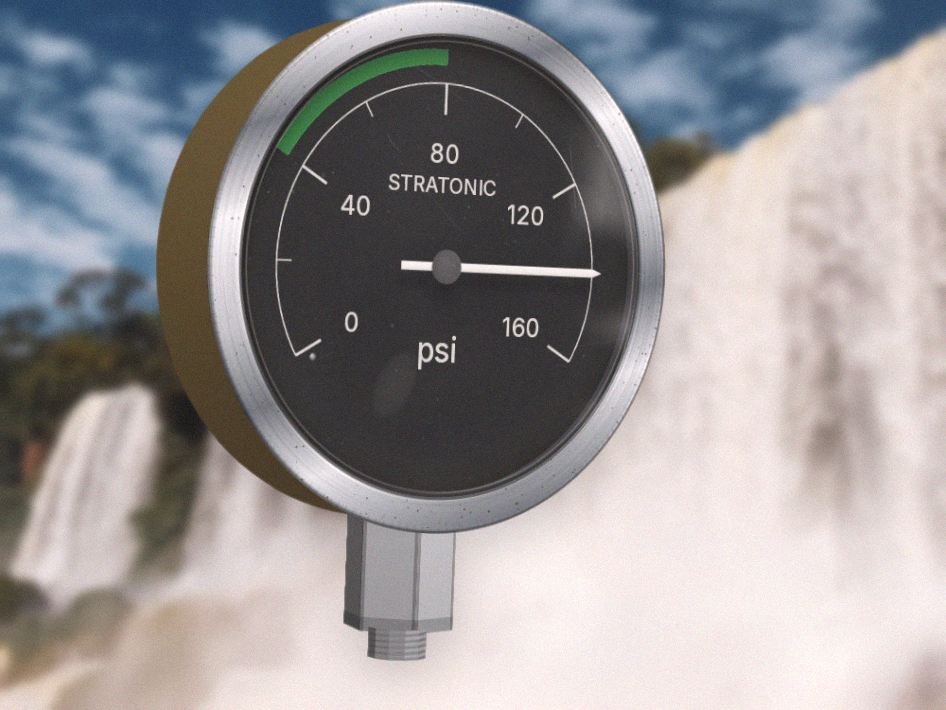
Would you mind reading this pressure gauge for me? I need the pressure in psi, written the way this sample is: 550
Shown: 140
